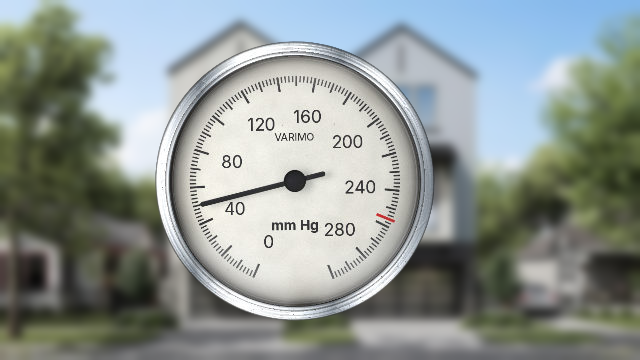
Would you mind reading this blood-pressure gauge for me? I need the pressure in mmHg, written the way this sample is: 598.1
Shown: 50
